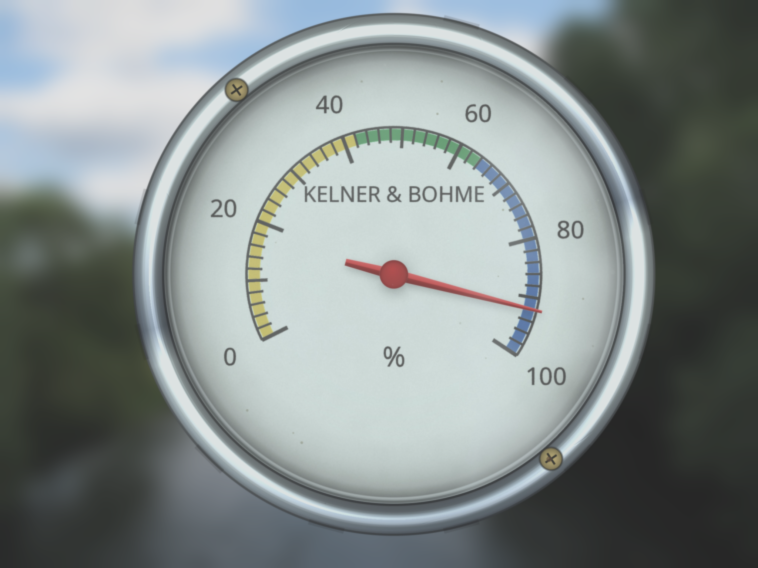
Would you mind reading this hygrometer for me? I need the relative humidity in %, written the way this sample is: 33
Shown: 92
